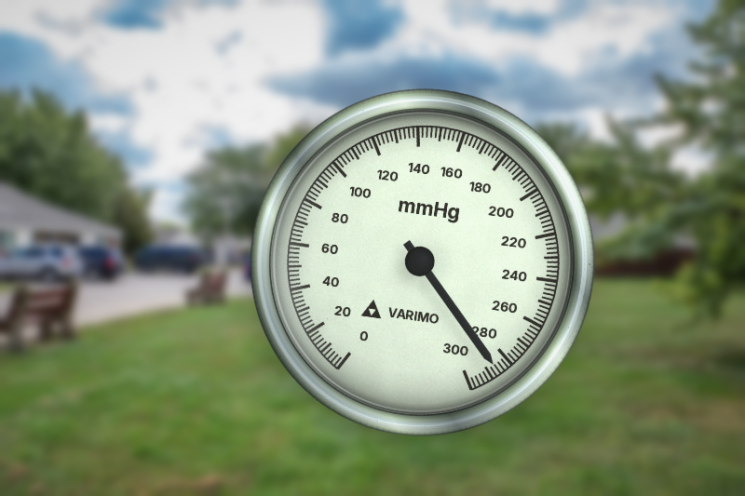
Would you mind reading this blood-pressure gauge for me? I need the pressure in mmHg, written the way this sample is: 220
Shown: 286
